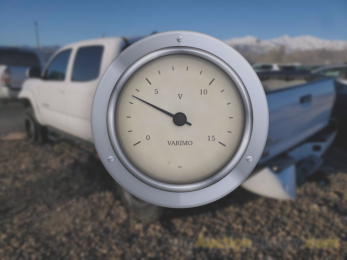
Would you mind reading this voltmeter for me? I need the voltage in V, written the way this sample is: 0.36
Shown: 3.5
